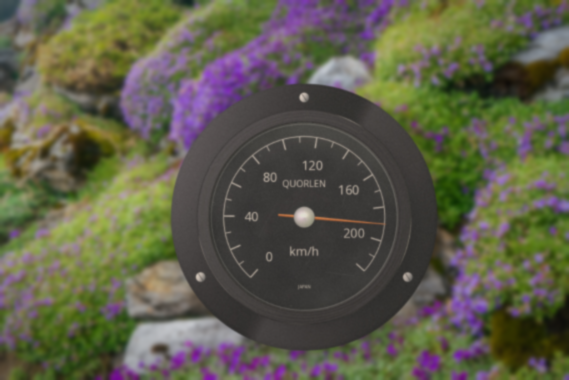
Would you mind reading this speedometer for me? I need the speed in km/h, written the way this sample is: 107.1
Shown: 190
